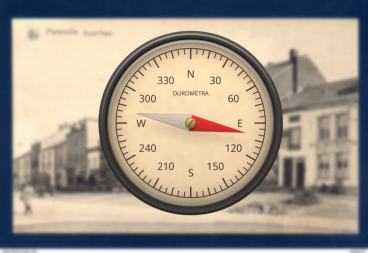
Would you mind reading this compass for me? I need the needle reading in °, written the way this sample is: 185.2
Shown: 100
